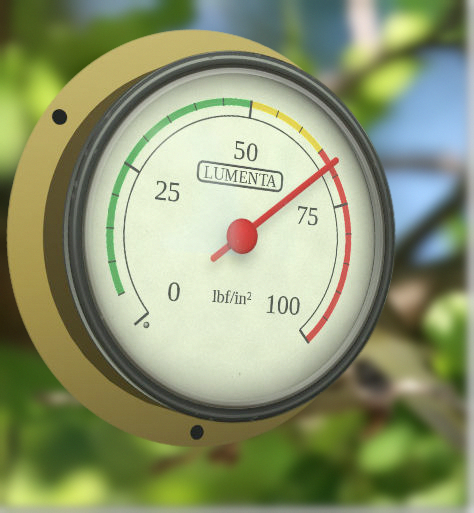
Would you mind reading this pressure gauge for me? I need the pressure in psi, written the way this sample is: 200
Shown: 67.5
